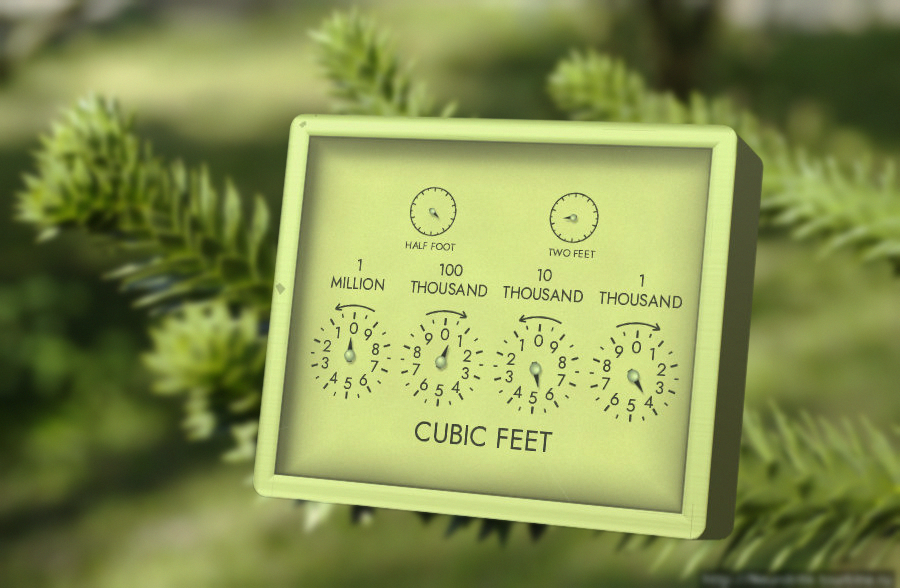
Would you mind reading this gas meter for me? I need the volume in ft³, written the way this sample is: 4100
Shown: 5400
